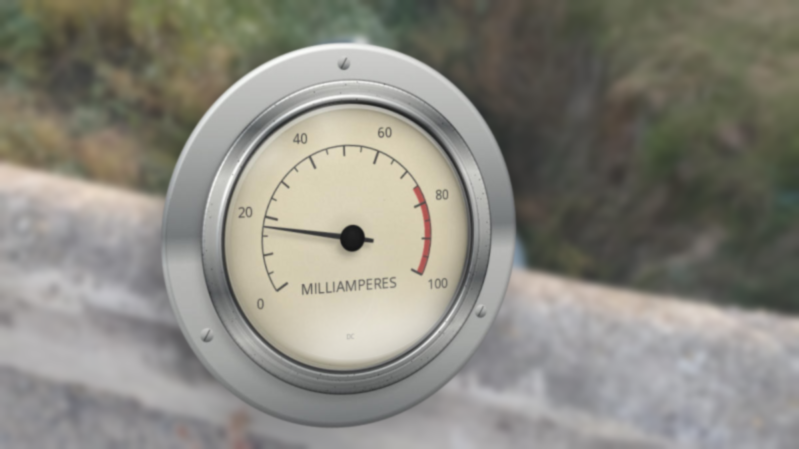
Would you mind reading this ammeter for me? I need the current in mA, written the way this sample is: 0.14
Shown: 17.5
